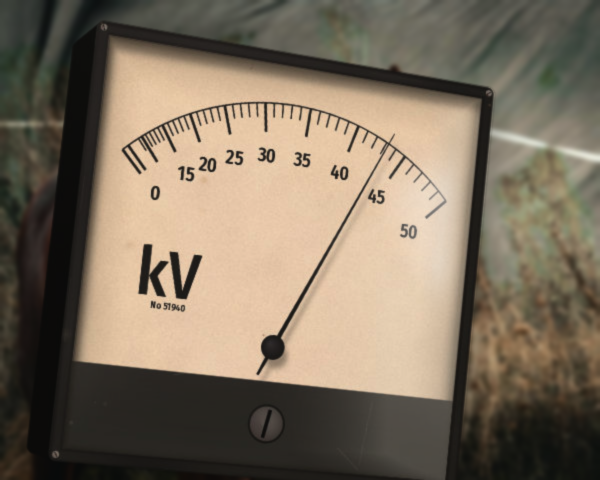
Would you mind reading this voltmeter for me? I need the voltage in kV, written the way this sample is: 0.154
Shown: 43
